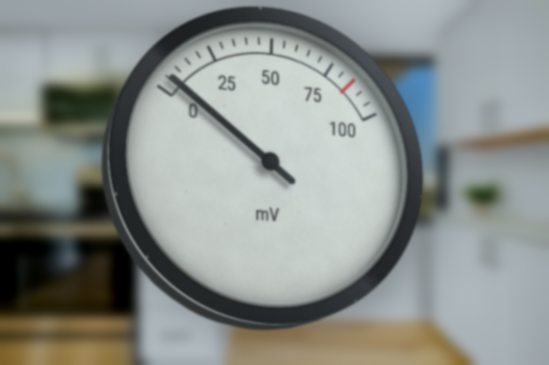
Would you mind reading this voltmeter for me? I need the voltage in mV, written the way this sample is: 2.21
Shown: 5
